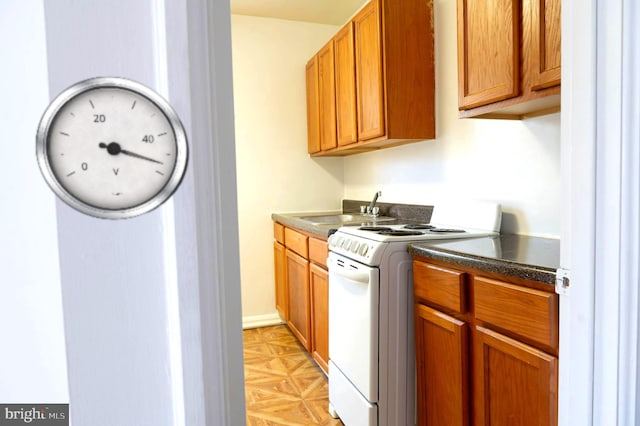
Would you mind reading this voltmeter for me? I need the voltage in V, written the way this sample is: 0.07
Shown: 47.5
